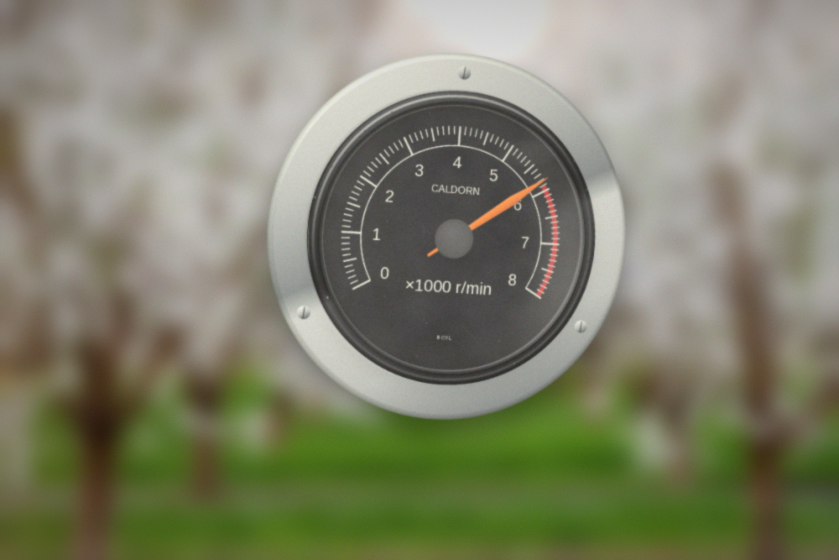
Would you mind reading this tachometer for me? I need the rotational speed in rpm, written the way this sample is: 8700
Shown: 5800
